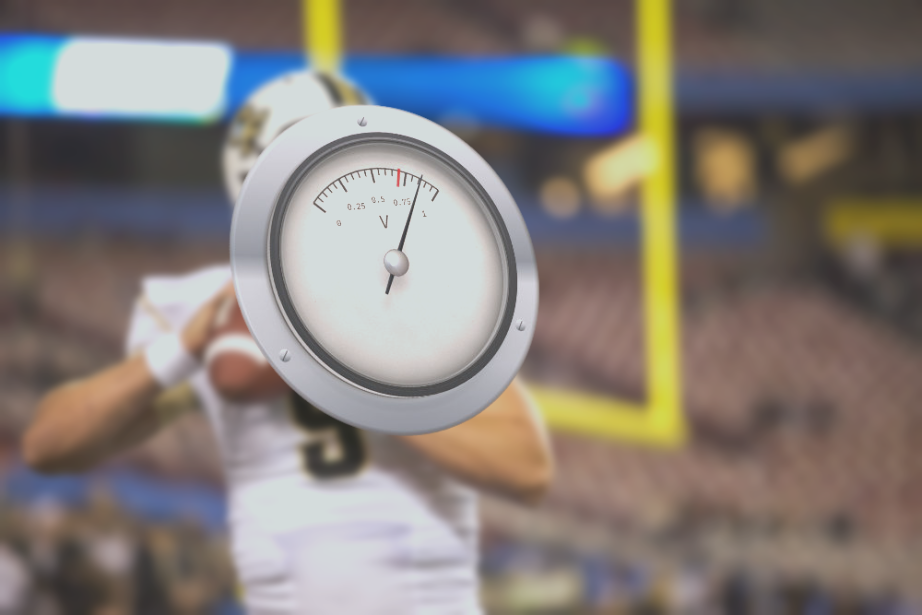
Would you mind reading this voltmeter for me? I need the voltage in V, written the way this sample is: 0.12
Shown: 0.85
